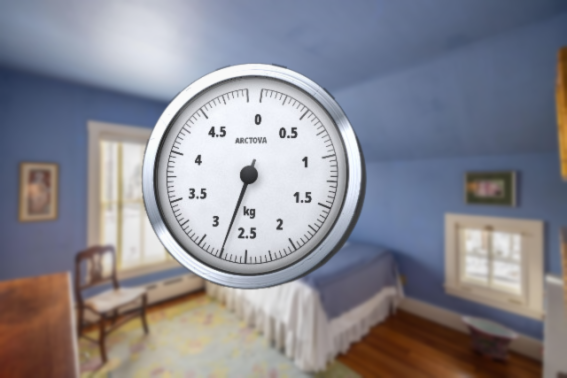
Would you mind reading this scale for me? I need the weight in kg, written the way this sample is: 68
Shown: 2.75
